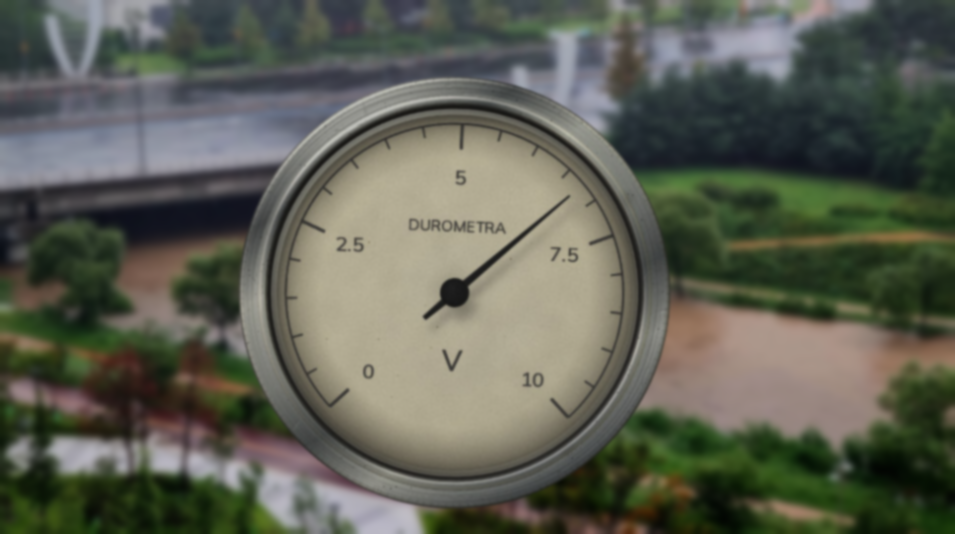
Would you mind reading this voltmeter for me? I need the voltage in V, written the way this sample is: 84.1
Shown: 6.75
